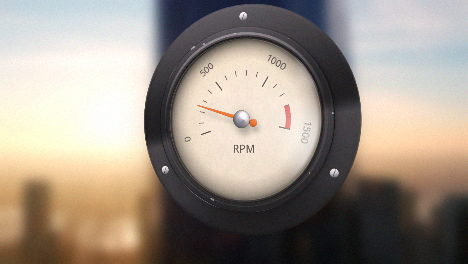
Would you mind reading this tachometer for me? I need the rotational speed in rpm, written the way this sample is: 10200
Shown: 250
